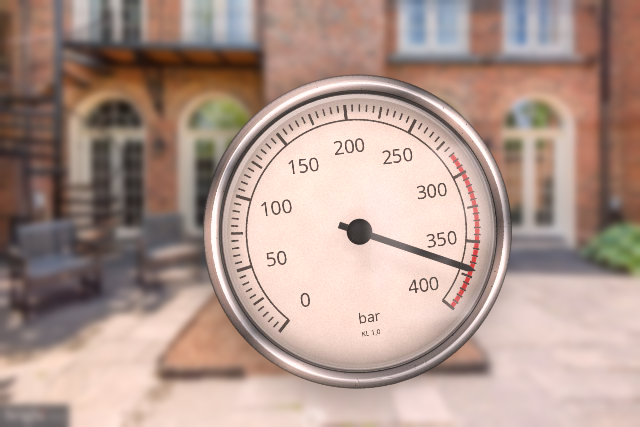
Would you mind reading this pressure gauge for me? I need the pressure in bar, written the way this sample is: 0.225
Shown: 370
